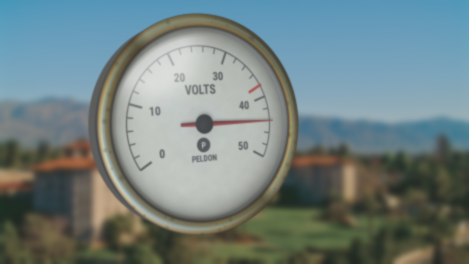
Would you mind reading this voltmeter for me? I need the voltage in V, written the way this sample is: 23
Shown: 44
